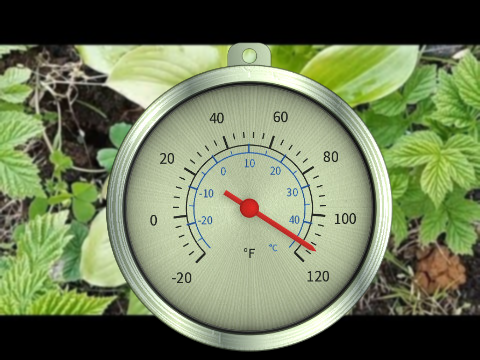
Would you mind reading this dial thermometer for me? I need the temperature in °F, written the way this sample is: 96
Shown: 114
